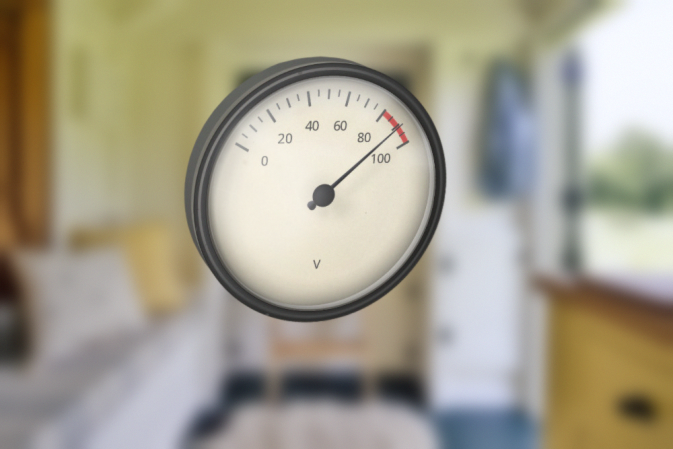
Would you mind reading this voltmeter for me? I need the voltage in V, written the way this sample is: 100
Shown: 90
